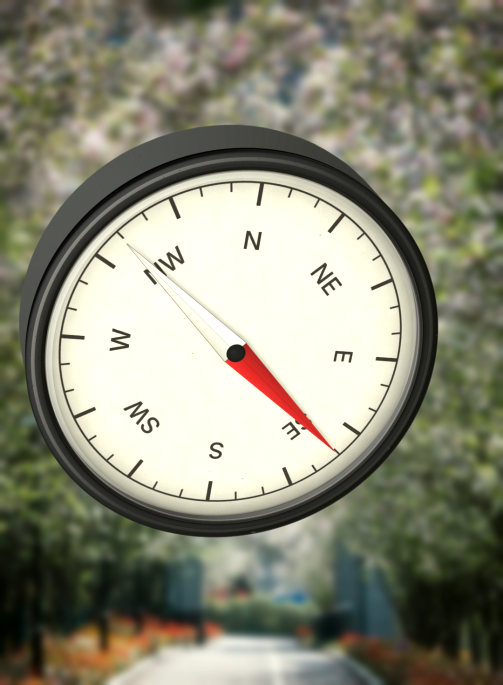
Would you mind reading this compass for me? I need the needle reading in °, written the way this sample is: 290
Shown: 130
